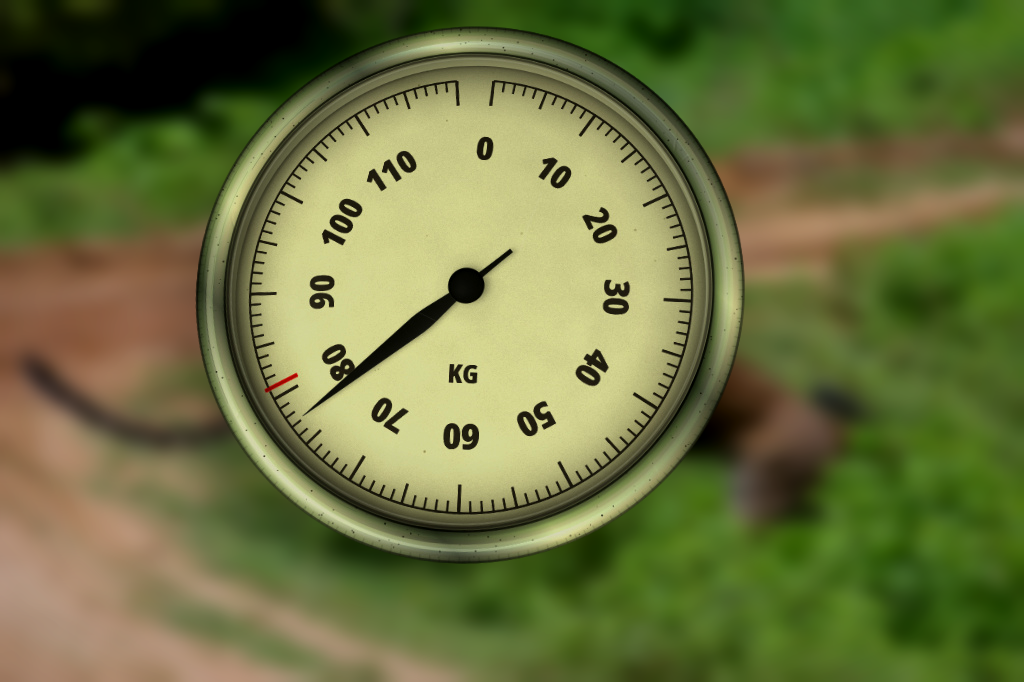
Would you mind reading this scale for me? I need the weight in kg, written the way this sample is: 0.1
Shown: 77
